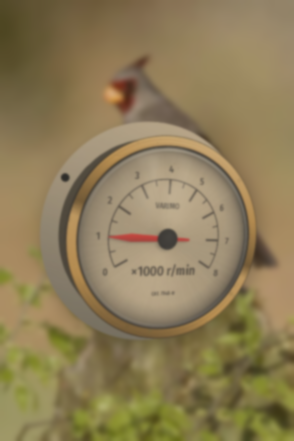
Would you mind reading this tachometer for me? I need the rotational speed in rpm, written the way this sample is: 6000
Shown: 1000
